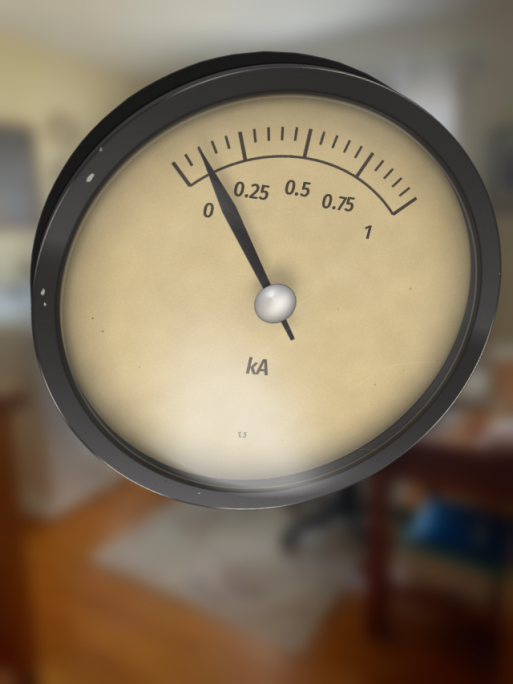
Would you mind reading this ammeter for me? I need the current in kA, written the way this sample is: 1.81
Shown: 0.1
